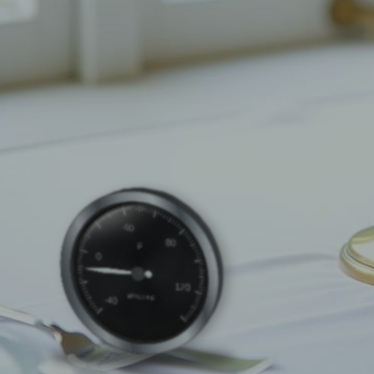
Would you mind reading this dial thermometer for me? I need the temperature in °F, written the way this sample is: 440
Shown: -10
